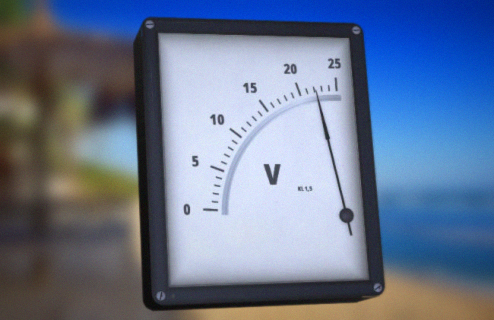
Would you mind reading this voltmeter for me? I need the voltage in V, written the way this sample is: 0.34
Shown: 22
